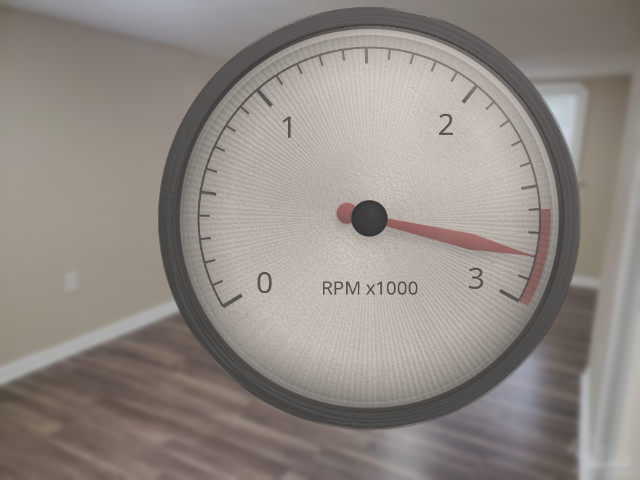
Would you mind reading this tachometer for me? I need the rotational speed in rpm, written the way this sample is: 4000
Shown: 2800
